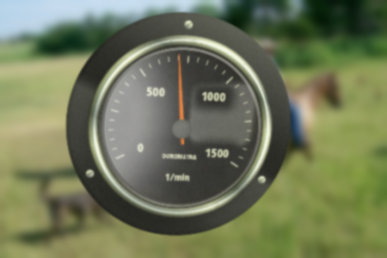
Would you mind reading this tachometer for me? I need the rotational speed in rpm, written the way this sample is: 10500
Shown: 700
